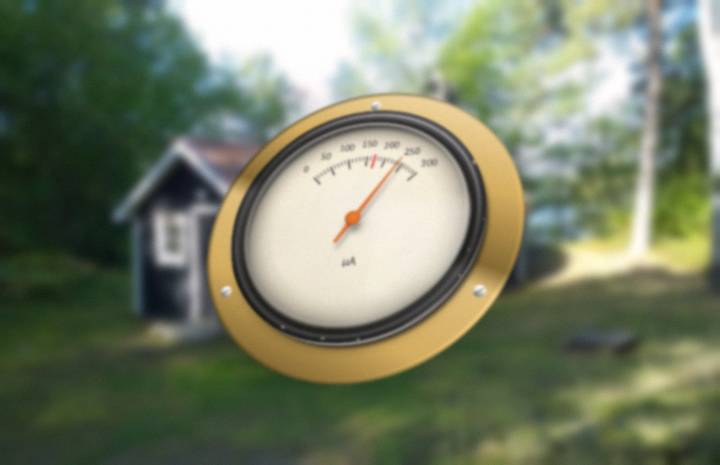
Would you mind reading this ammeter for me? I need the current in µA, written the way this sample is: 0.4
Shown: 250
